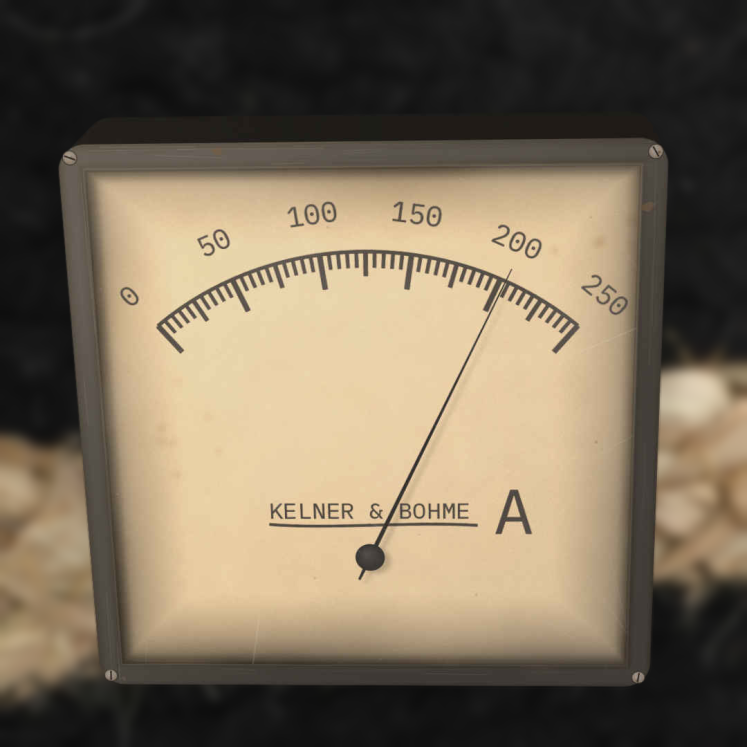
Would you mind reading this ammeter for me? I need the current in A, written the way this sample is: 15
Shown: 202.5
